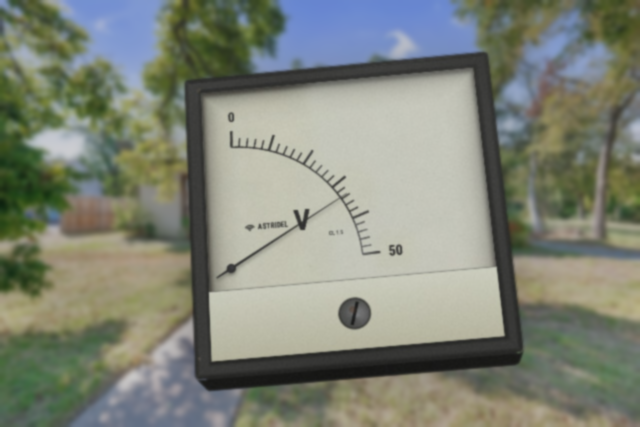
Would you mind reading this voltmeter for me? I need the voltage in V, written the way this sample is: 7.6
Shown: 34
